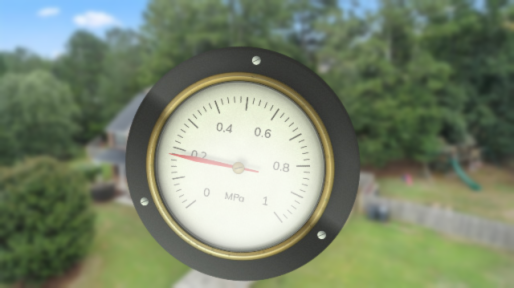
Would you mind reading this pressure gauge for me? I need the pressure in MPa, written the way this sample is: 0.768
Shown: 0.18
